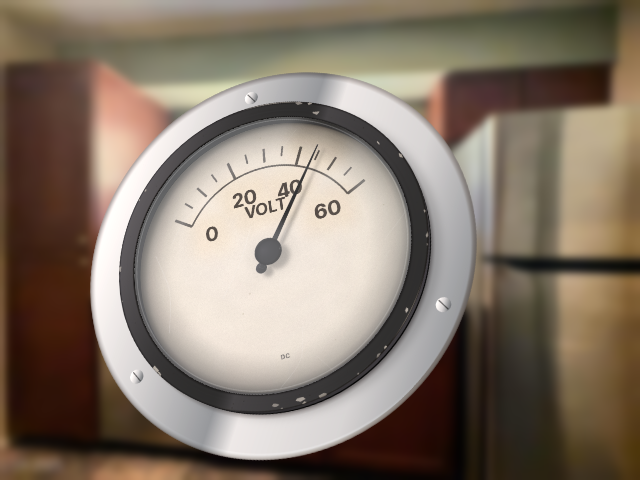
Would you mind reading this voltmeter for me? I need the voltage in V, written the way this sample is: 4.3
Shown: 45
